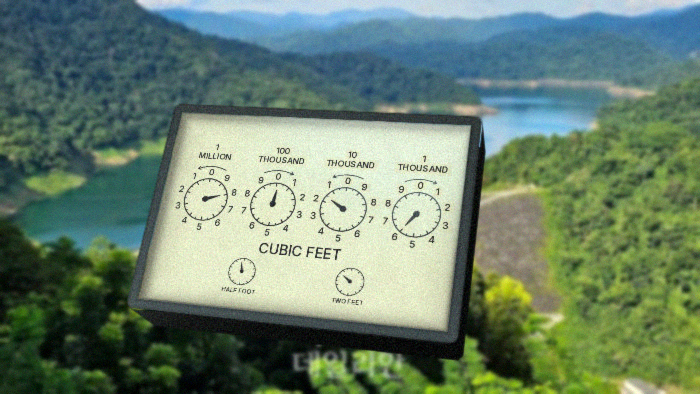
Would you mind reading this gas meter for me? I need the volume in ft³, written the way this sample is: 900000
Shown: 801600
